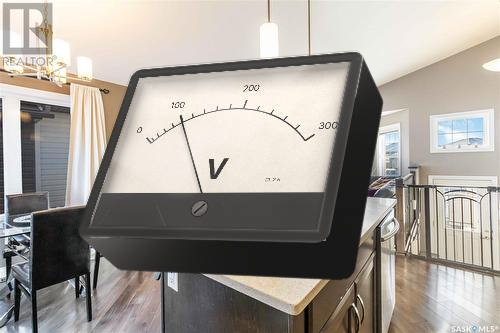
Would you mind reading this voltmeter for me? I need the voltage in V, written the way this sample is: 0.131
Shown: 100
